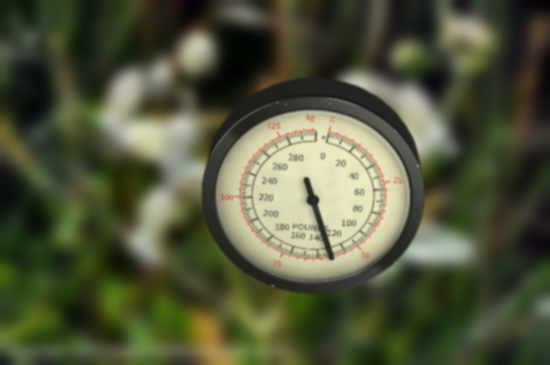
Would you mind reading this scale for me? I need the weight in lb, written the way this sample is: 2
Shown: 130
